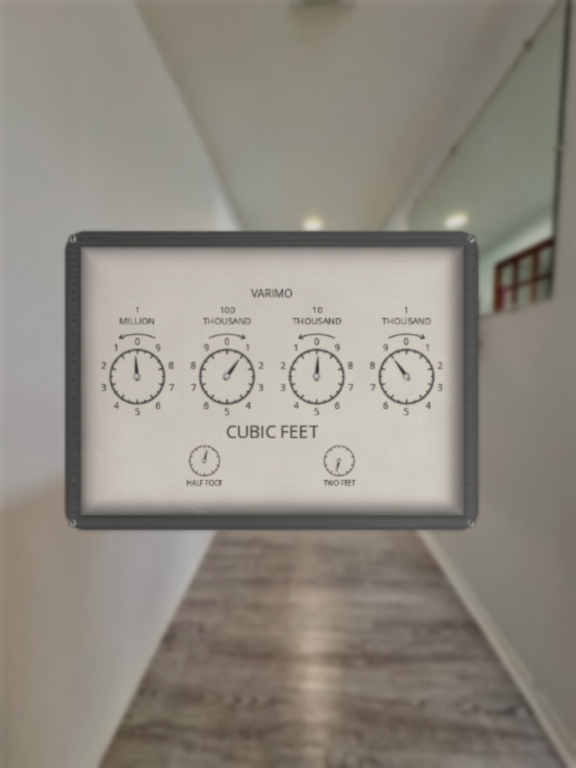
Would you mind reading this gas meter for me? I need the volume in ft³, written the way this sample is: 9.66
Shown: 9900
